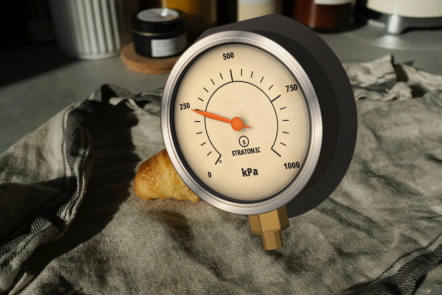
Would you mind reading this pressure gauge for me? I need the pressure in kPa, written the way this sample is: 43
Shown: 250
